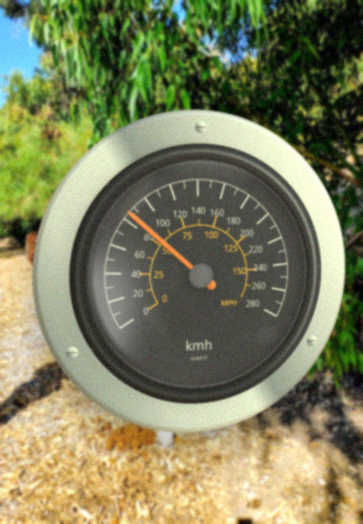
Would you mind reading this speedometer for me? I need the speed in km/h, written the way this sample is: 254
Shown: 85
